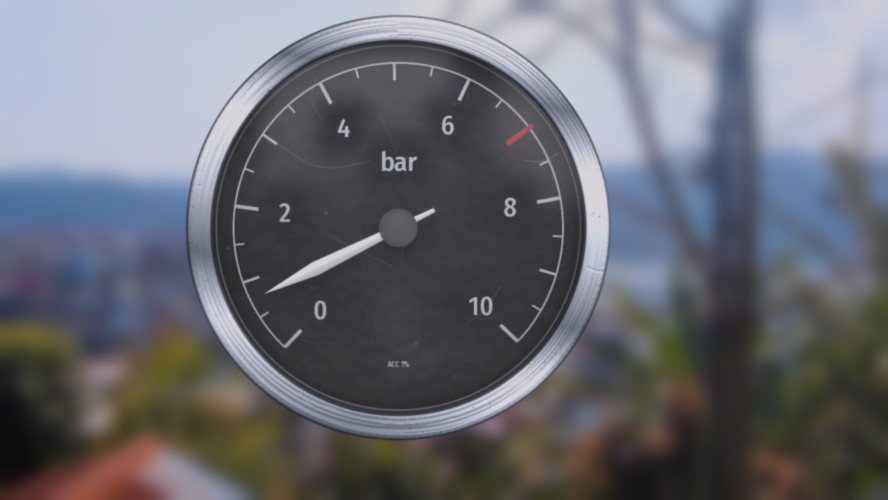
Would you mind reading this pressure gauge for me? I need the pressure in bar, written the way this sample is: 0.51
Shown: 0.75
